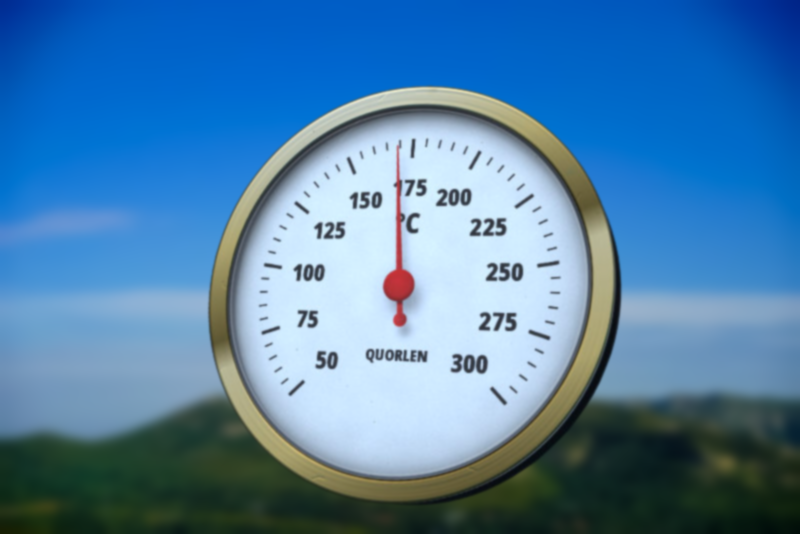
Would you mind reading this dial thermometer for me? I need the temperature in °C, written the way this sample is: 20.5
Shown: 170
